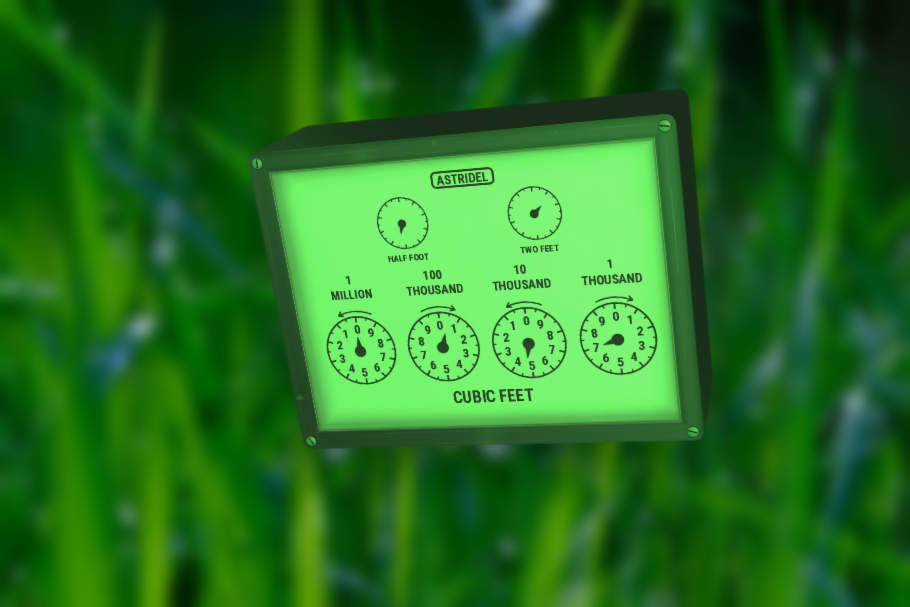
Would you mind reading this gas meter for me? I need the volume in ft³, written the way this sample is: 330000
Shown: 4700
